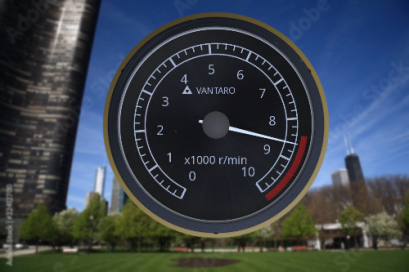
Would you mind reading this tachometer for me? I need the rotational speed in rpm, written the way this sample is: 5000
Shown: 8600
